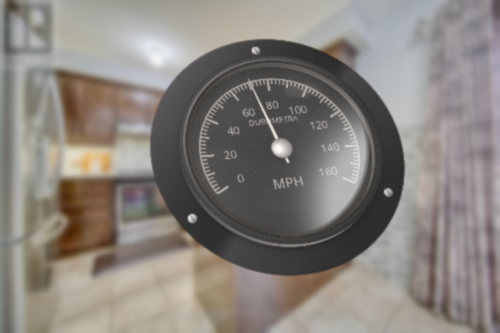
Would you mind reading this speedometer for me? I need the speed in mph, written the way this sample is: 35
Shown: 70
